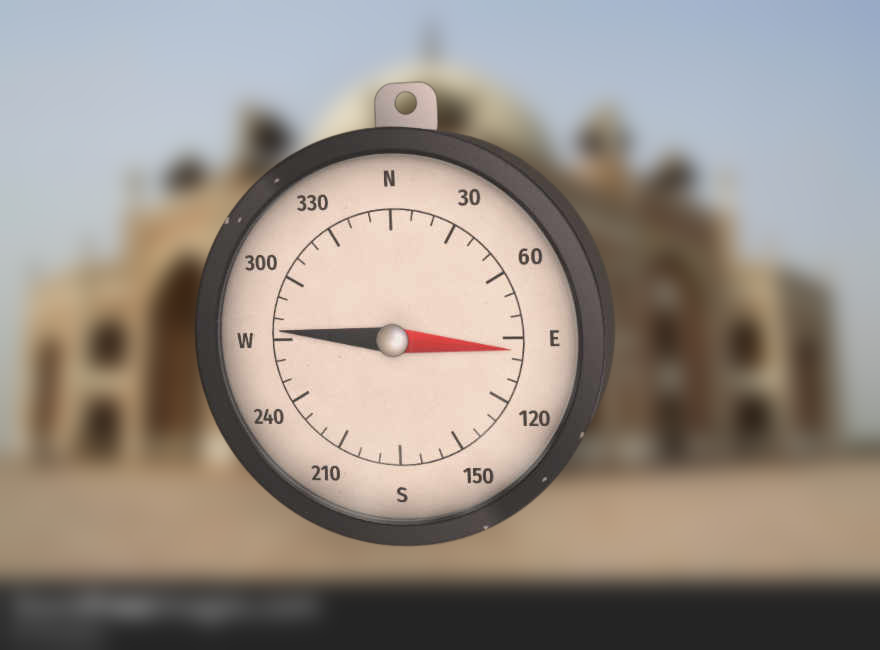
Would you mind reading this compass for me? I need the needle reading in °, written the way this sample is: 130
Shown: 95
